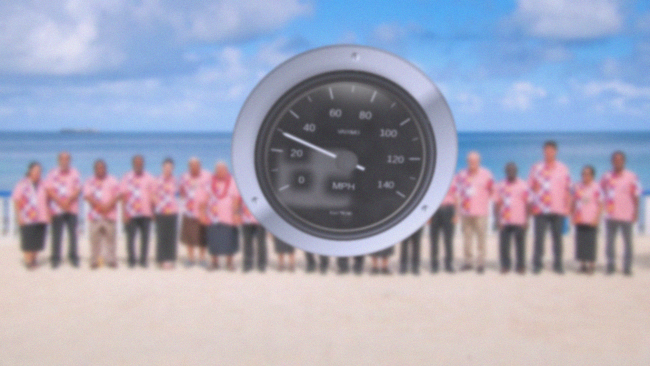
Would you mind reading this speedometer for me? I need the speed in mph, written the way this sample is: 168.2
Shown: 30
